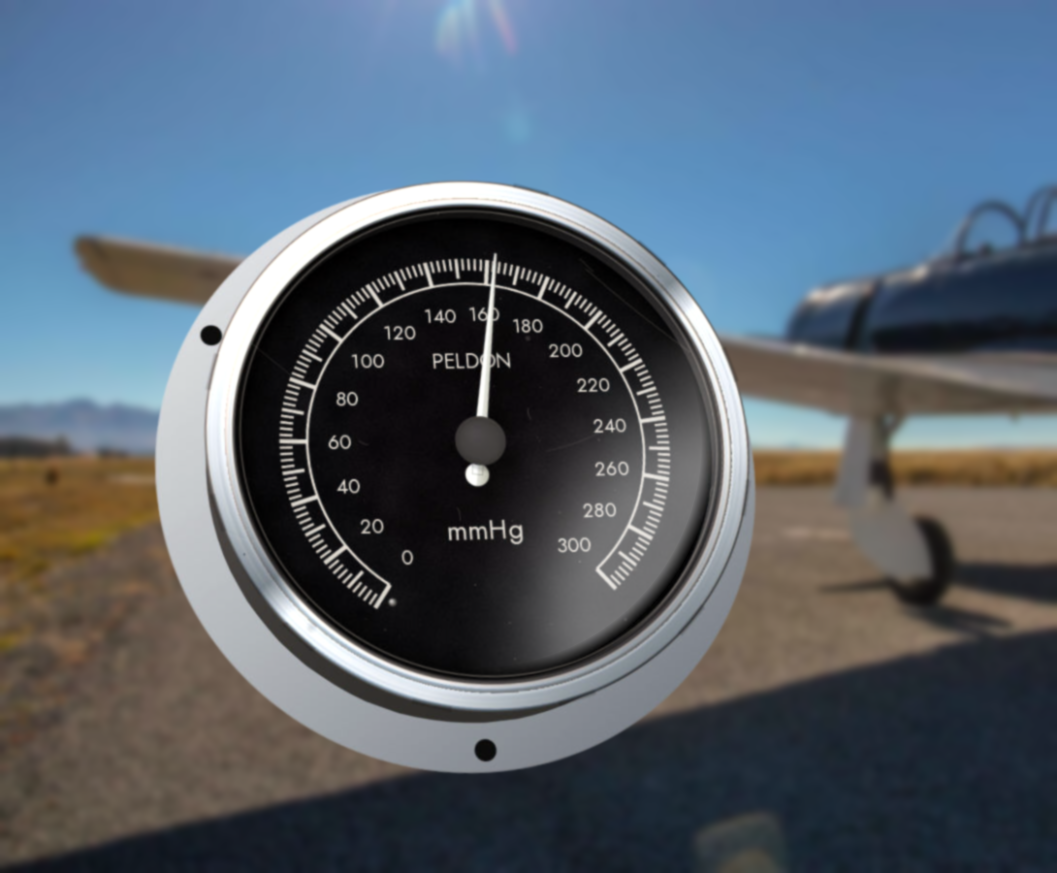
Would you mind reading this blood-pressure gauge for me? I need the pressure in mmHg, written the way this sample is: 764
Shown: 162
